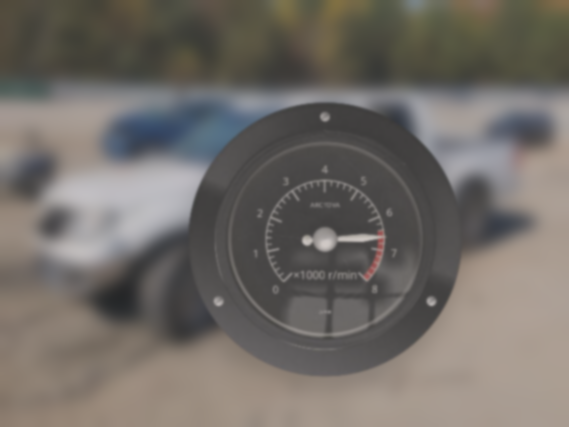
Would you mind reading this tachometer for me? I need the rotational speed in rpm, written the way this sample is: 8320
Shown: 6600
